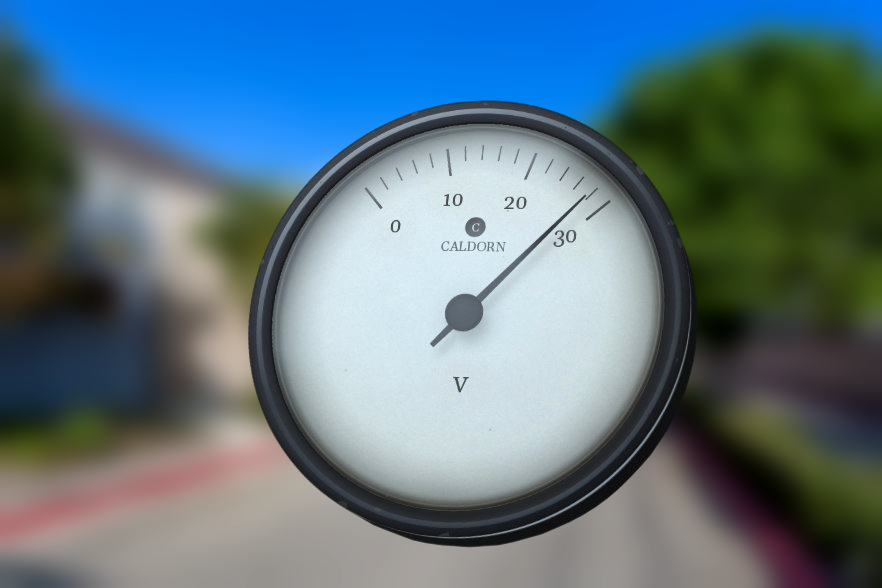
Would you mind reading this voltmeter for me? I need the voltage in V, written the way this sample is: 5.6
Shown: 28
